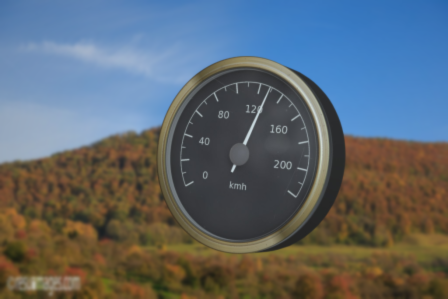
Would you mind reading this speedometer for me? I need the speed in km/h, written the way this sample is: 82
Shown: 130
